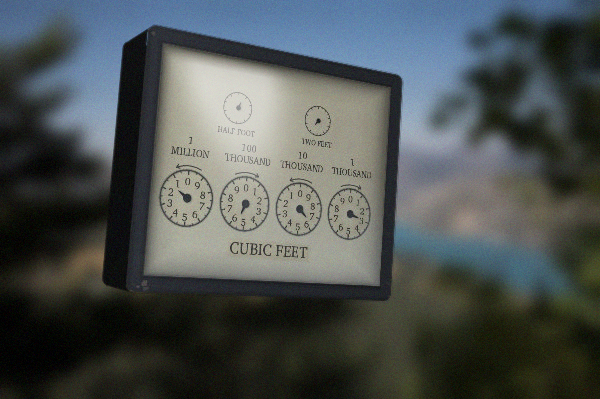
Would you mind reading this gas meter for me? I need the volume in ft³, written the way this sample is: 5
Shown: 156300
